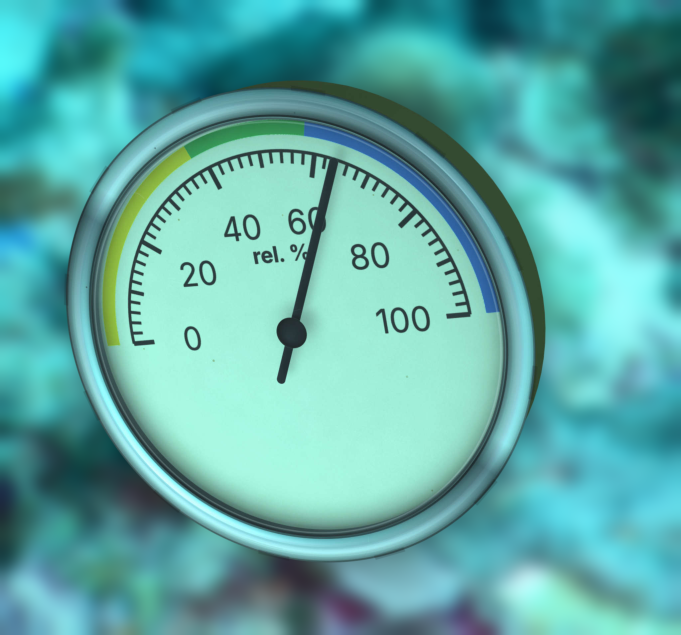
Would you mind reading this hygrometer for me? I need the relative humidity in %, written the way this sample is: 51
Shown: 64
